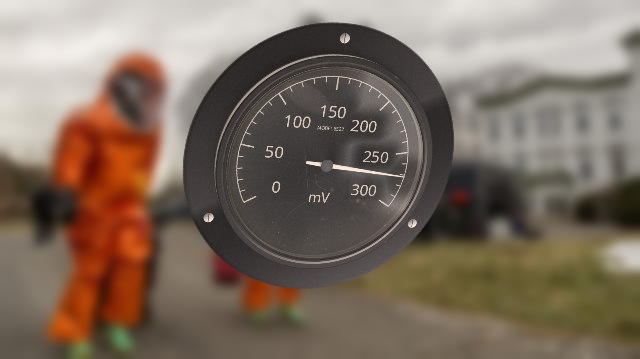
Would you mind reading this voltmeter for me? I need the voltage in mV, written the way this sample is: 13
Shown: 270
